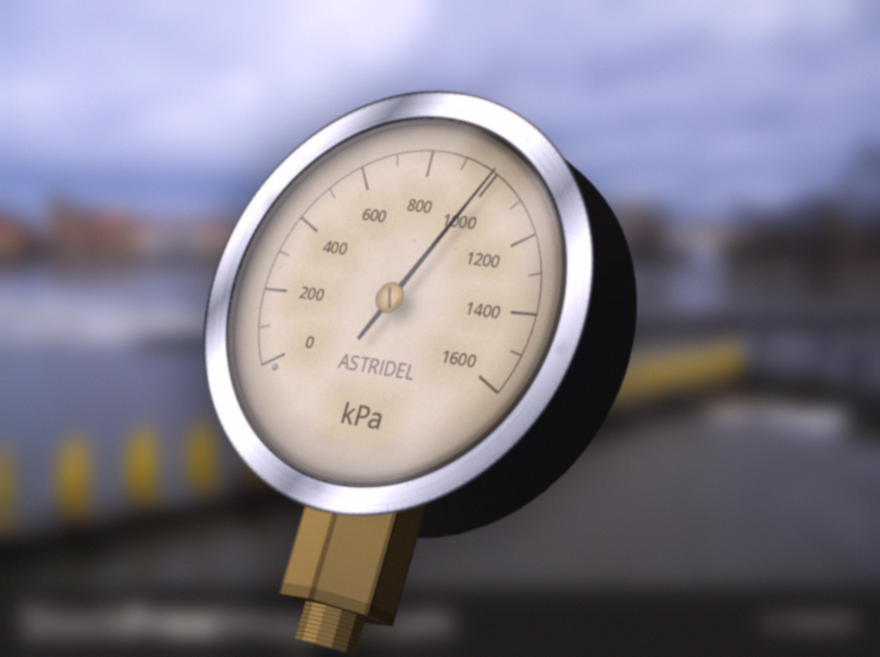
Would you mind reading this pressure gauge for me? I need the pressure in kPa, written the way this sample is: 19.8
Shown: 1000
